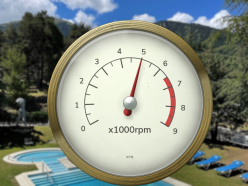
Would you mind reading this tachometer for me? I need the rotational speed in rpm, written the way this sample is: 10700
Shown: 5000
